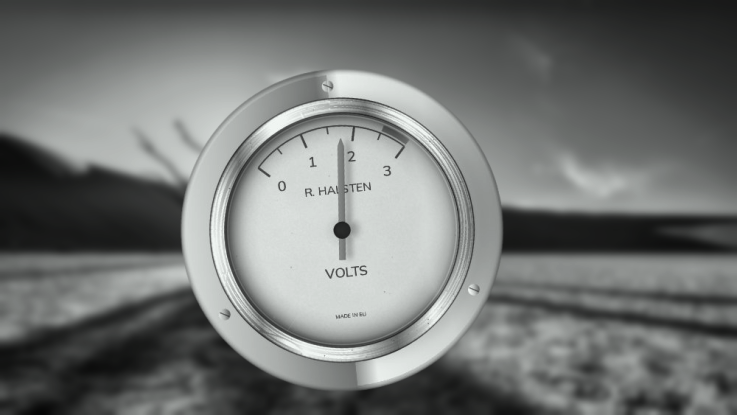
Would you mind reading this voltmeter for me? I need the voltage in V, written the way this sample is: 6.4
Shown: 1.75
